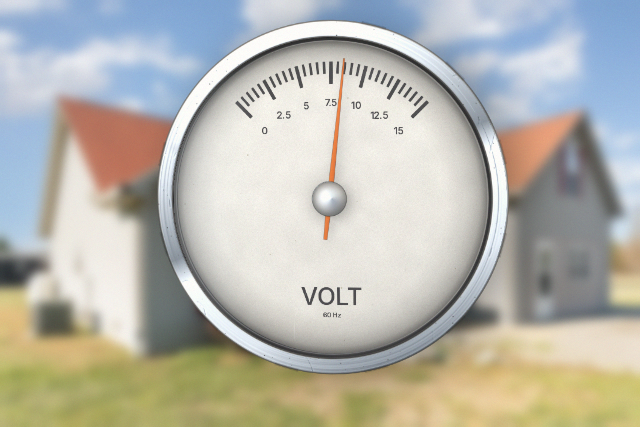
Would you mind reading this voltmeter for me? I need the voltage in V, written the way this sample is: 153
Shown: 8.5
